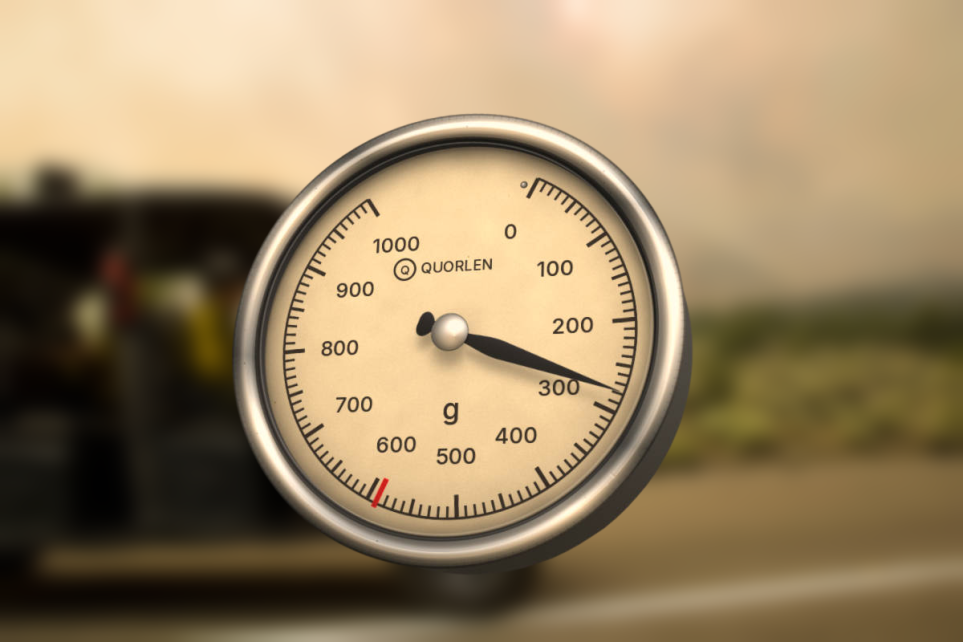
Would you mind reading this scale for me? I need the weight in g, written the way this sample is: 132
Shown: 280
